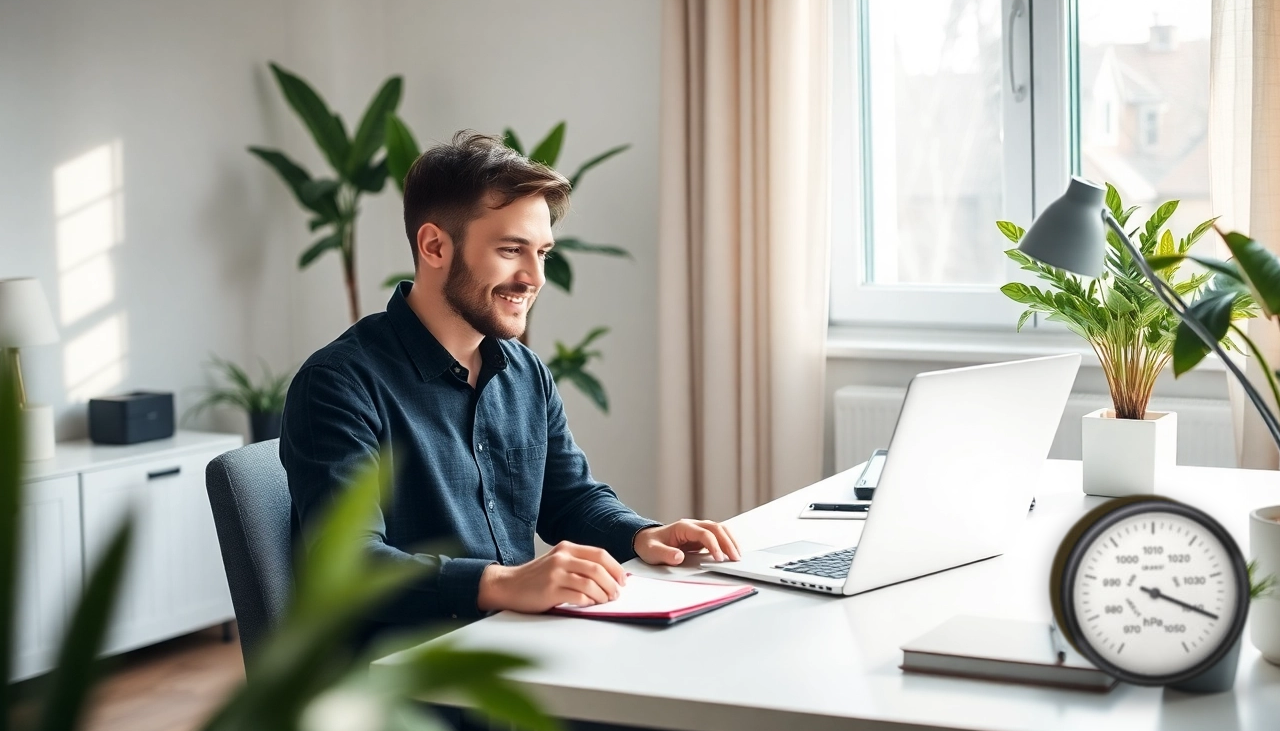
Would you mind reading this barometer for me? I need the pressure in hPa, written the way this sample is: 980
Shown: 1040
